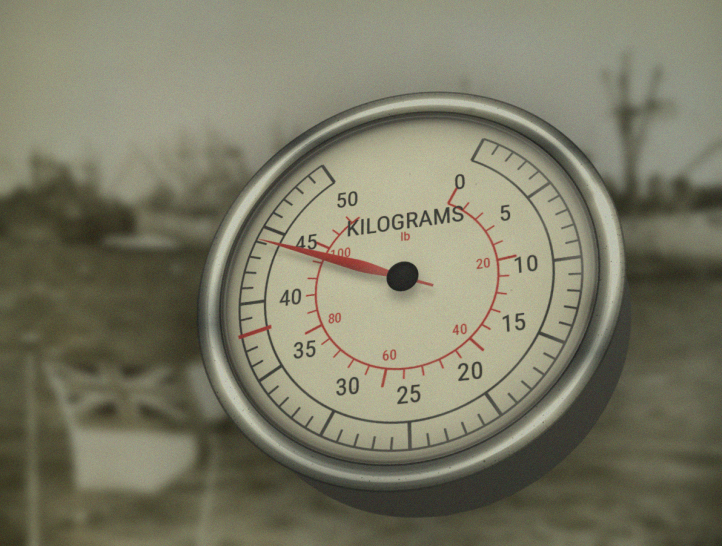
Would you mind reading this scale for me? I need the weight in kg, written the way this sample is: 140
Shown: 44
